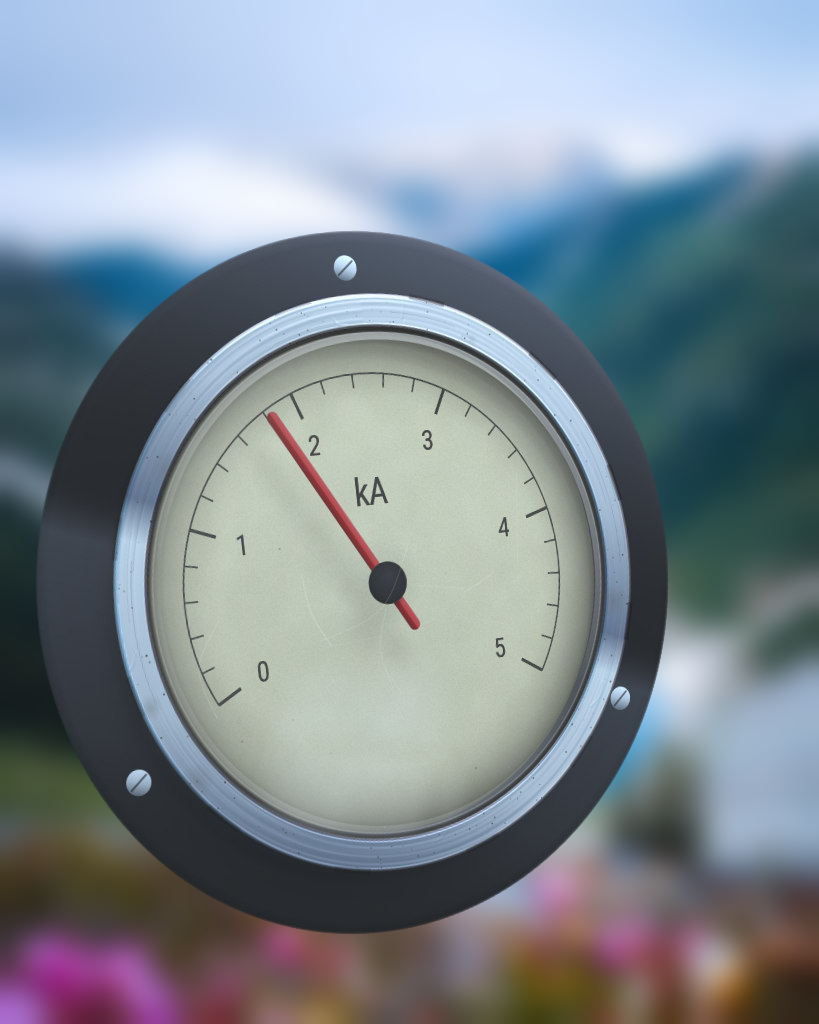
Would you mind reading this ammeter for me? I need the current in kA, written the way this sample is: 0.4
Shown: 1.8
